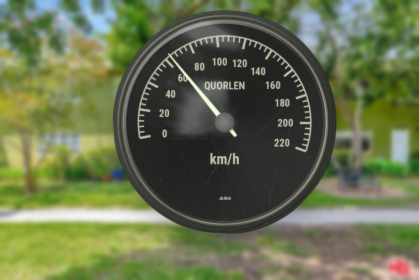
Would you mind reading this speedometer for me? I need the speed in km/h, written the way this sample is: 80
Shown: 64
